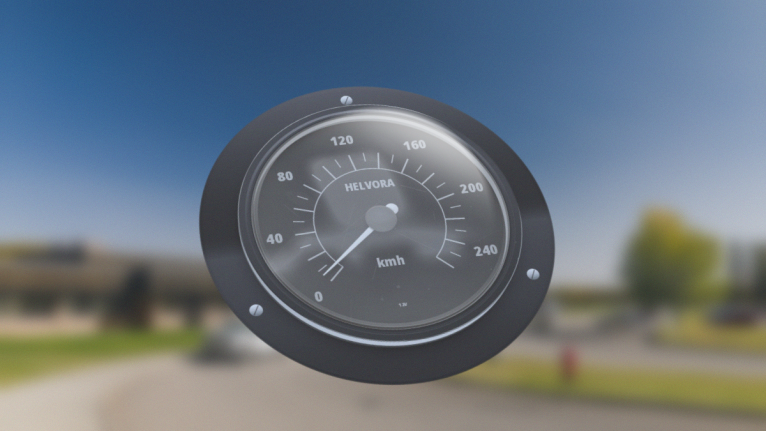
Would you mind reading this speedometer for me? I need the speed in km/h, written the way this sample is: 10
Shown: 5
